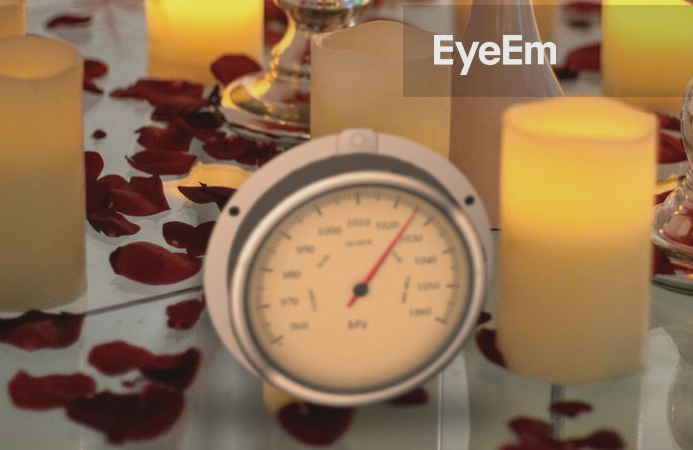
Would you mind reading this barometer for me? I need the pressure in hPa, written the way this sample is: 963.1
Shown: 1025
